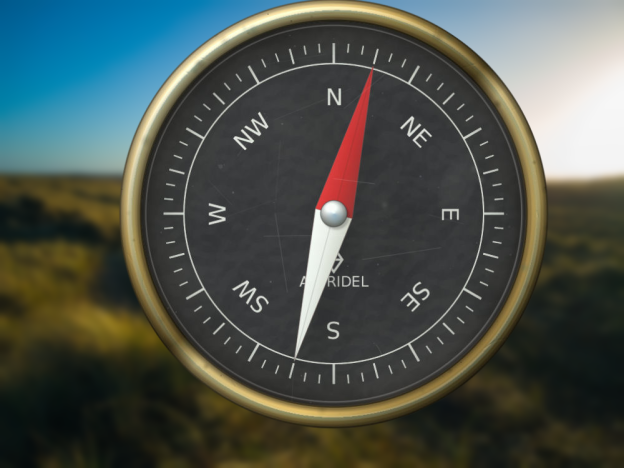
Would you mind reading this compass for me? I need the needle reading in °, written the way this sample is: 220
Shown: 15
